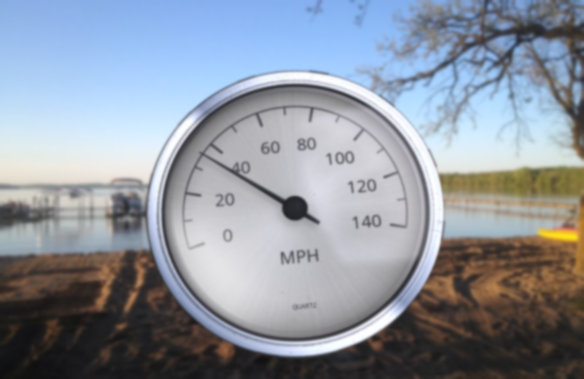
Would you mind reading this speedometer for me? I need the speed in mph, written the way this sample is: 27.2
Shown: 35
